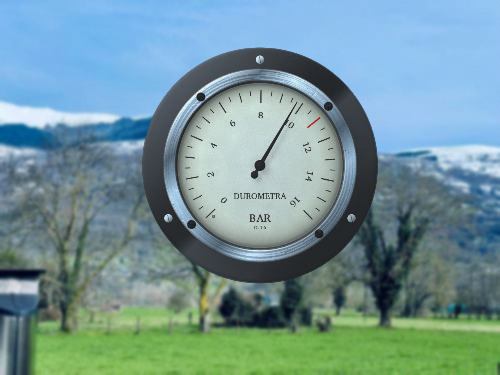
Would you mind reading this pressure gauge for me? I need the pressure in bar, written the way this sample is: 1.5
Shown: 9.75
